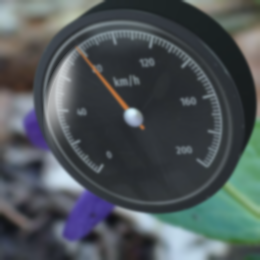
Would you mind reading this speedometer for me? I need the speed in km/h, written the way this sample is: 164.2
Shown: 80
